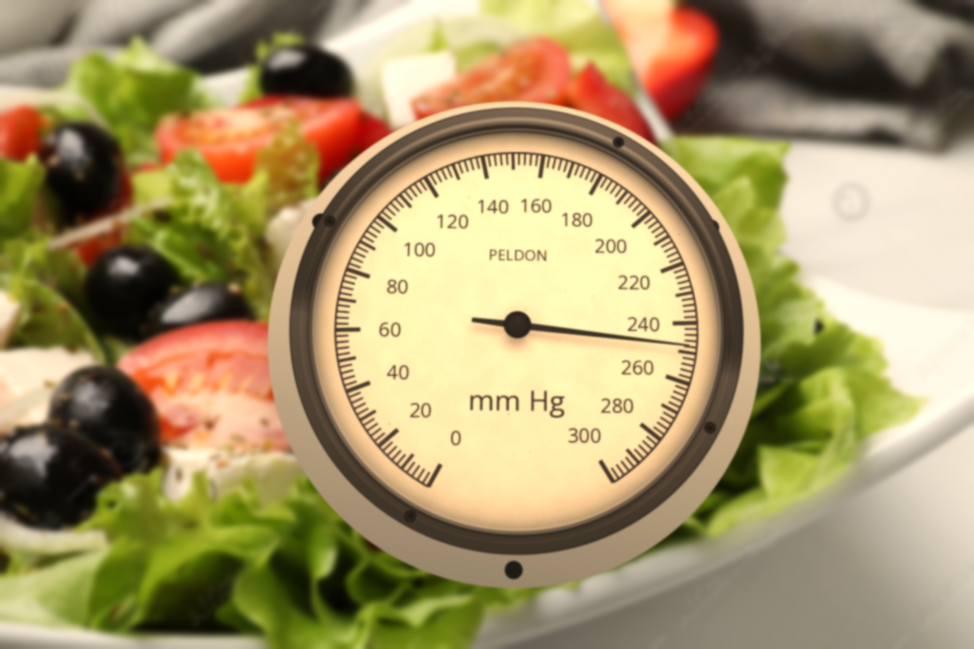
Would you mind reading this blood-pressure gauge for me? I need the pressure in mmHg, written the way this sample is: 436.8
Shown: 248
